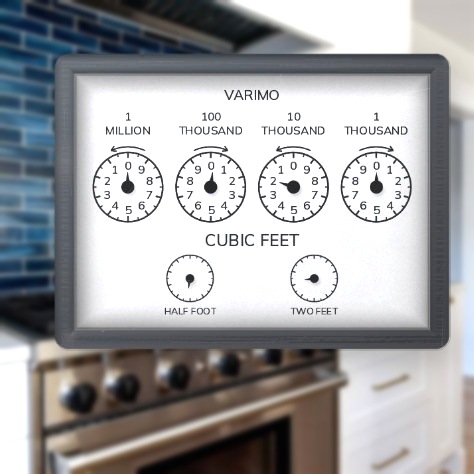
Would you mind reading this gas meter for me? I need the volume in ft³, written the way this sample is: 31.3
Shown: 2000
